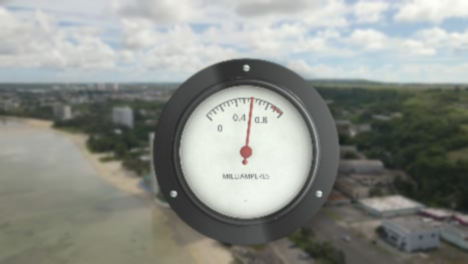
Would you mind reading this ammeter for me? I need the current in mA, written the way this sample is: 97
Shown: 0.6
